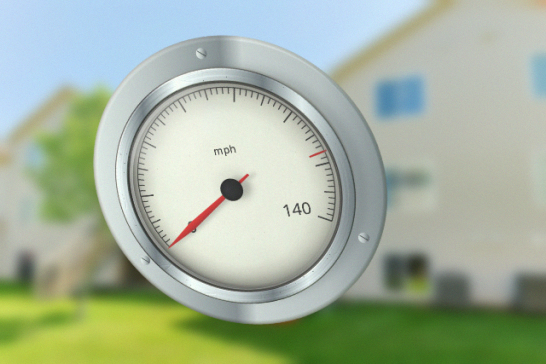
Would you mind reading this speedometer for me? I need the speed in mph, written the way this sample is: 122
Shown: 0
